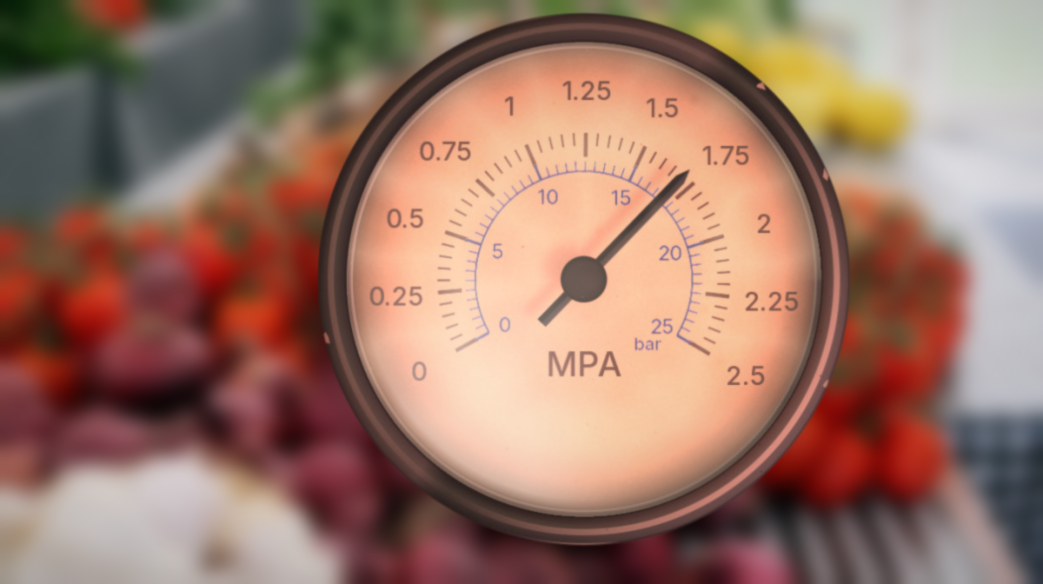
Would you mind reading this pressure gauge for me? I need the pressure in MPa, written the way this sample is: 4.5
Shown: 1.7
